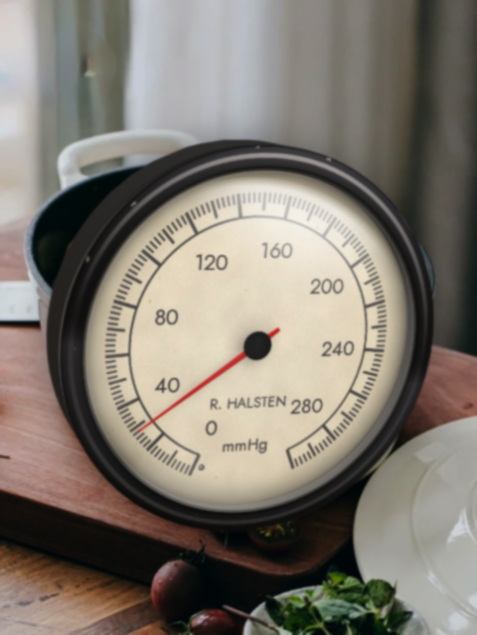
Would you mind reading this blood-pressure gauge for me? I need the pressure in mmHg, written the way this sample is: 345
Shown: 30
